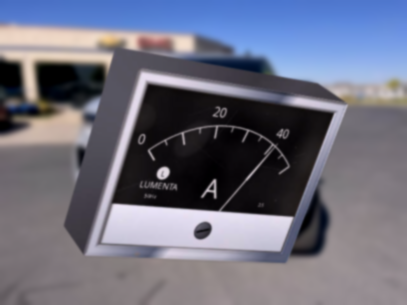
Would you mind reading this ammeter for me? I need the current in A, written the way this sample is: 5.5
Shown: 40
